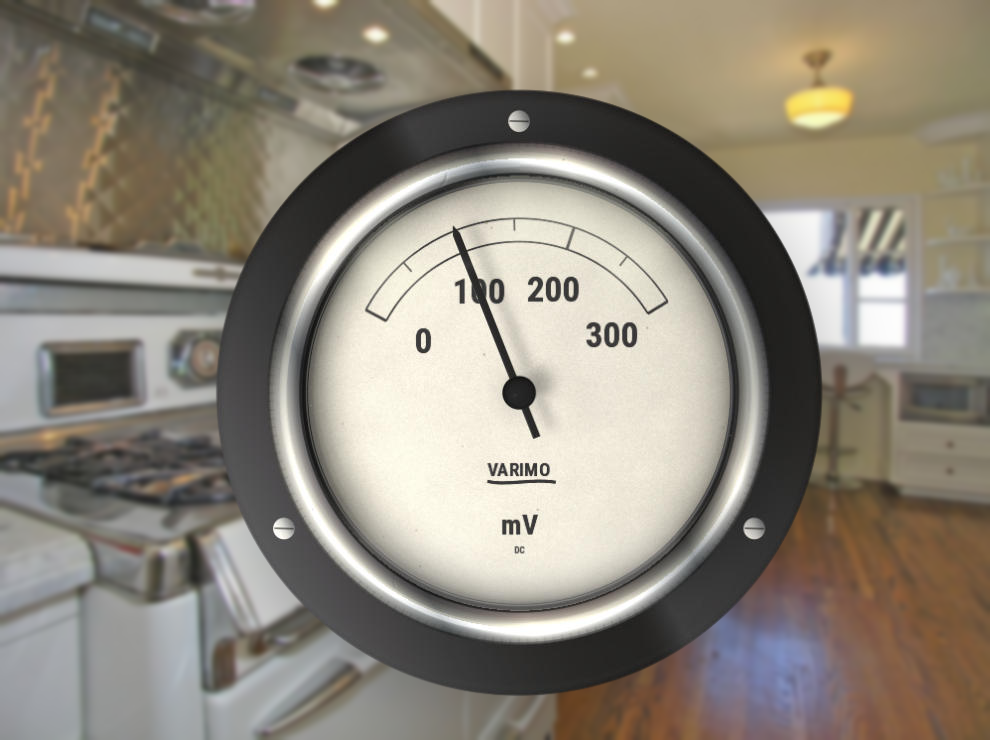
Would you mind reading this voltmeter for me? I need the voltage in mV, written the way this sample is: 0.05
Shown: 100
